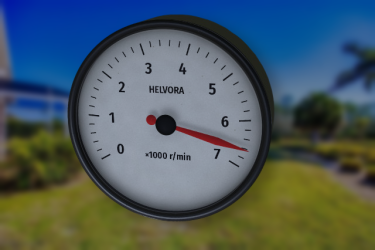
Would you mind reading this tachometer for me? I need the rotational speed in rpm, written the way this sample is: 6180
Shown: 6600
